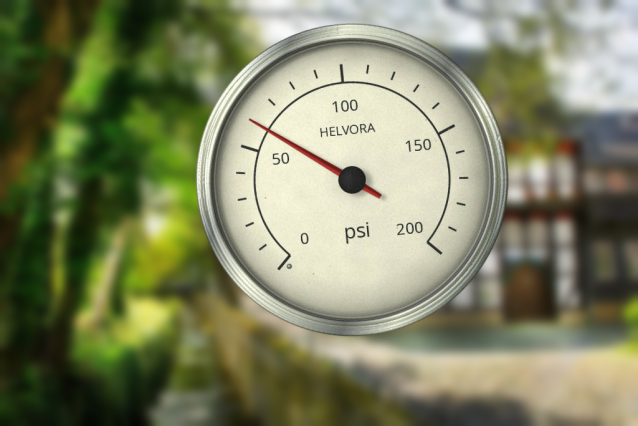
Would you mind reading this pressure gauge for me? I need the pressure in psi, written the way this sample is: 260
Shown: 60
